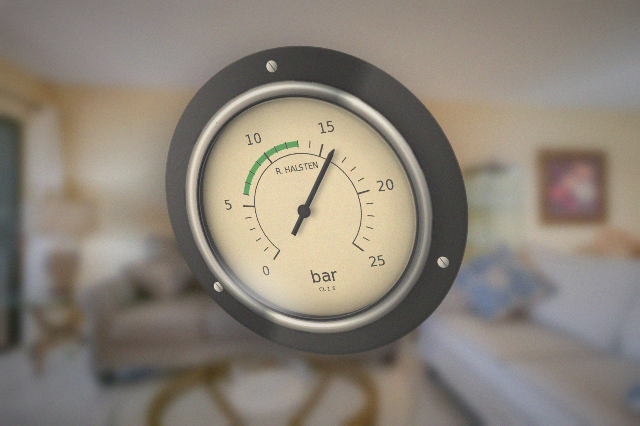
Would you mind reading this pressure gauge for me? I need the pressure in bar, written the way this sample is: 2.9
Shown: 16
